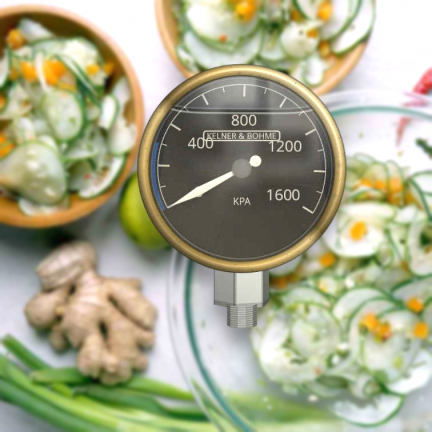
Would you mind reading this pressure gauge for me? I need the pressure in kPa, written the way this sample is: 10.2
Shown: 0
